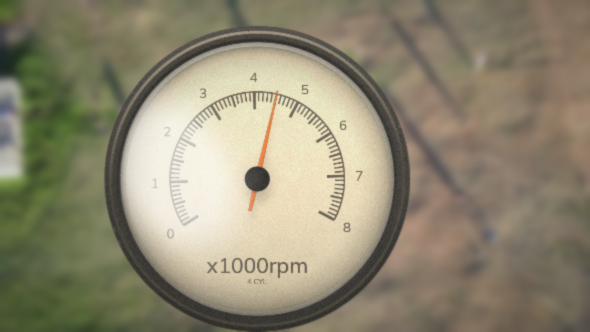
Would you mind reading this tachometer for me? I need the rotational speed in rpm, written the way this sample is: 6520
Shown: 4500
